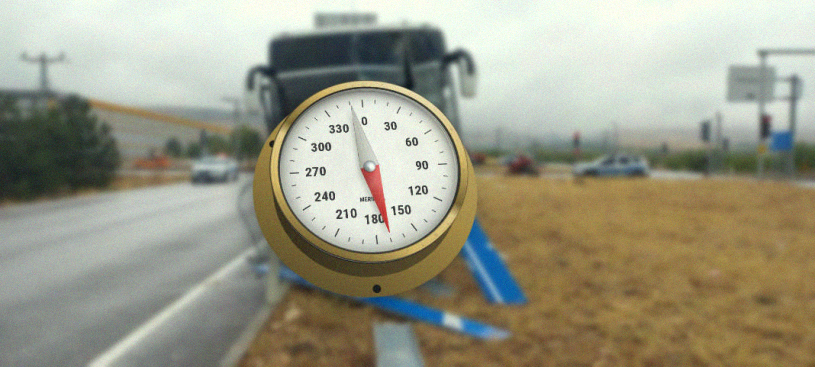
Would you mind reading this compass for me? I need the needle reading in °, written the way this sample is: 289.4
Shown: 170
